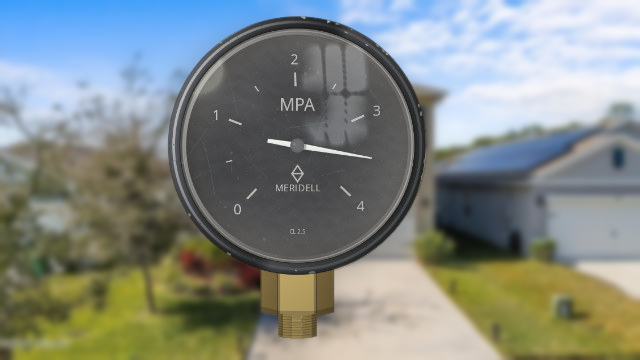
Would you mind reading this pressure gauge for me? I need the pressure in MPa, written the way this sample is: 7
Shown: 3.5
